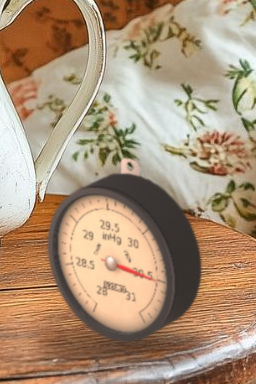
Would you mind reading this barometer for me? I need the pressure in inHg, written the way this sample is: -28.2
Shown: 30.5
